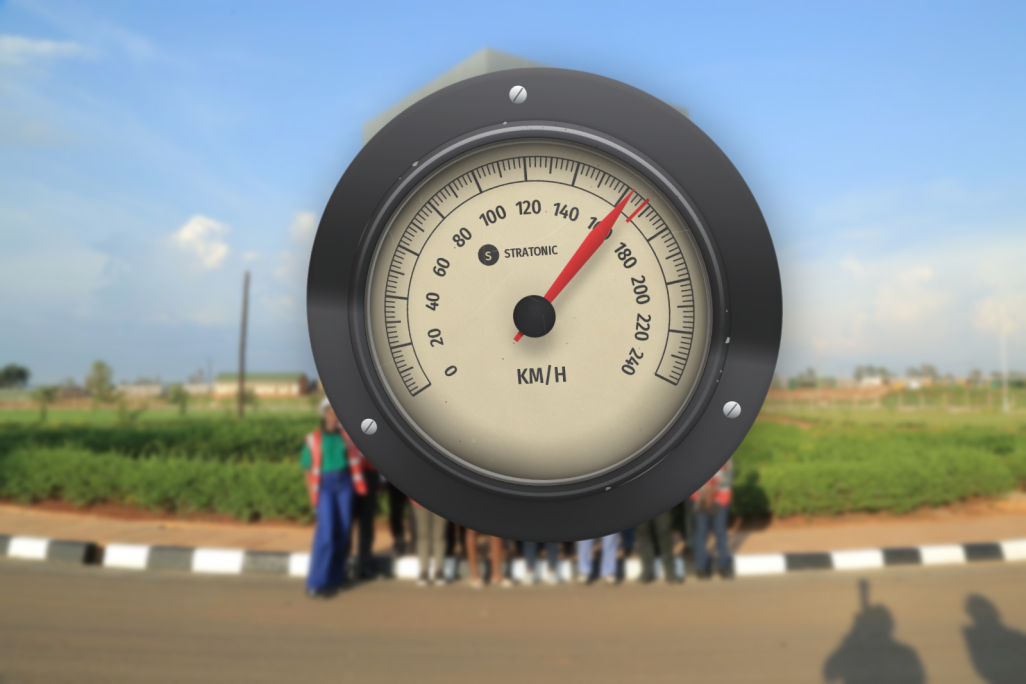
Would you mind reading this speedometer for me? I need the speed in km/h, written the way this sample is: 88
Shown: 162
